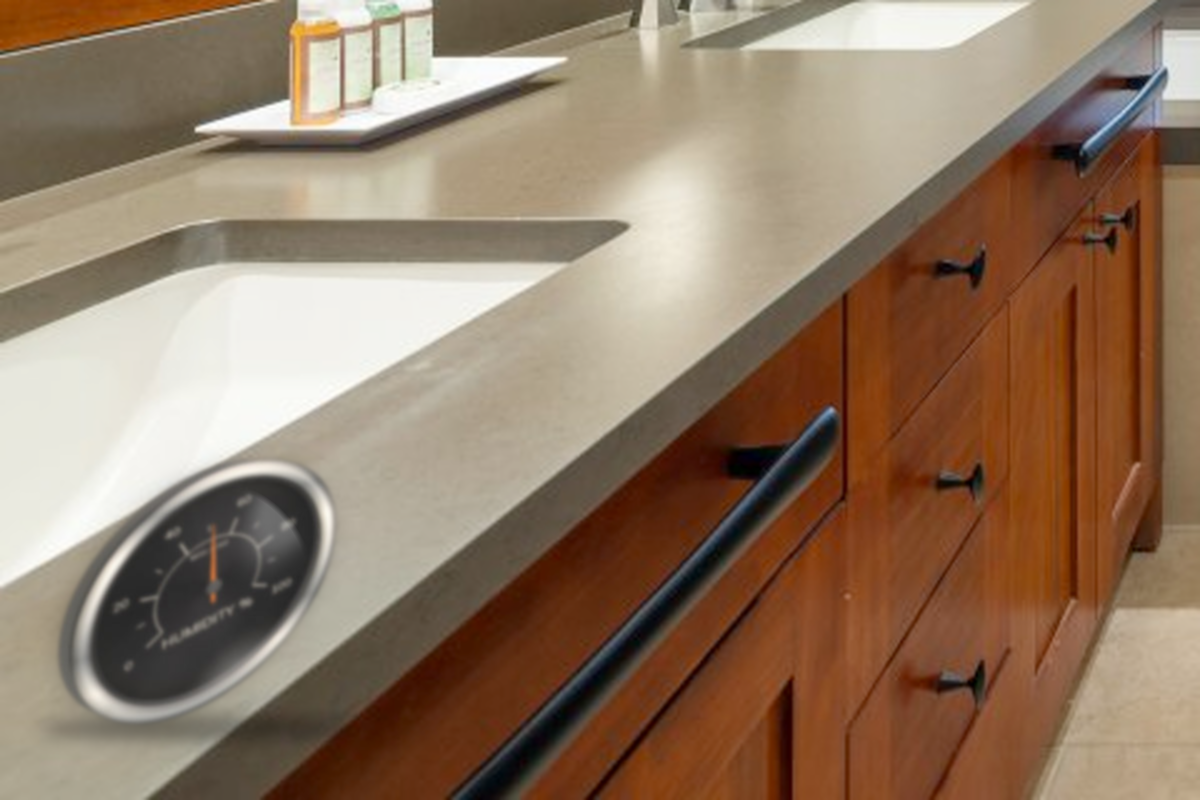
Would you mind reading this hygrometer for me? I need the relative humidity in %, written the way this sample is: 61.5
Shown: 50
